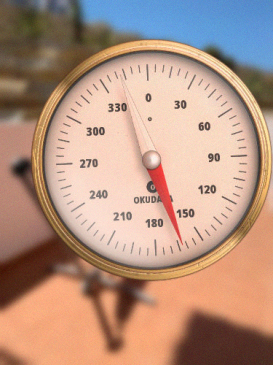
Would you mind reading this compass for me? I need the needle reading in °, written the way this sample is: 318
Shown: 162.5
